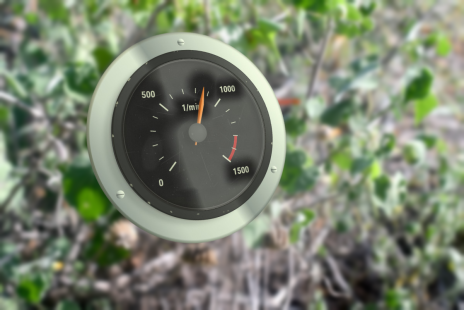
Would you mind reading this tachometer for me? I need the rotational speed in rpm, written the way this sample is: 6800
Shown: 850
